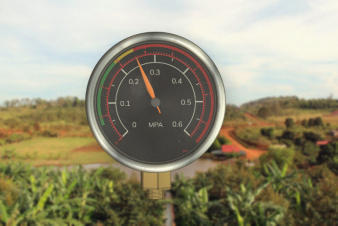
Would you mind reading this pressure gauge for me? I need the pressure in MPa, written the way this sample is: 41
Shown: 0.25
